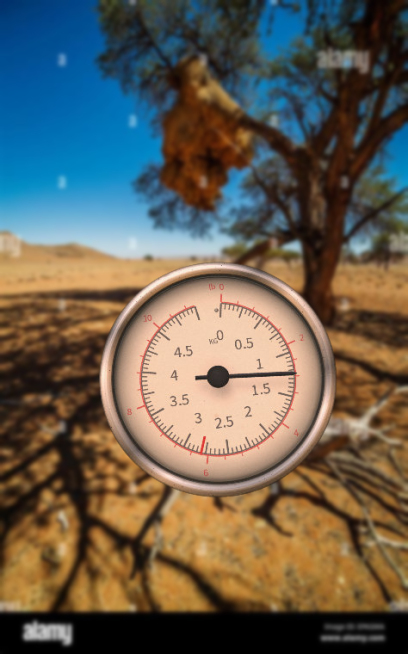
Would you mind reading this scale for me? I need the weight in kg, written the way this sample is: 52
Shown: 1.25
